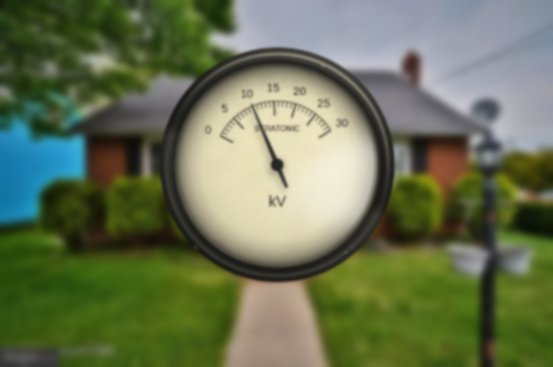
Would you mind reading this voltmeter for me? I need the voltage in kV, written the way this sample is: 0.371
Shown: 10
